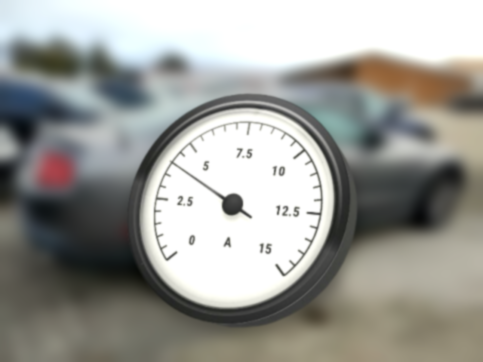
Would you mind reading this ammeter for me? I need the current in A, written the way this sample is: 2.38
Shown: 4
